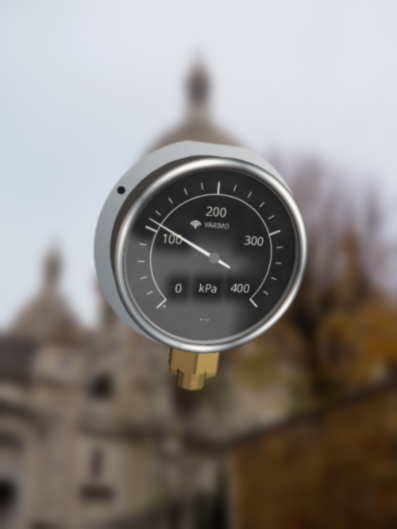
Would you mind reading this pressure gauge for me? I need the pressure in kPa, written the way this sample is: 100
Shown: 110
